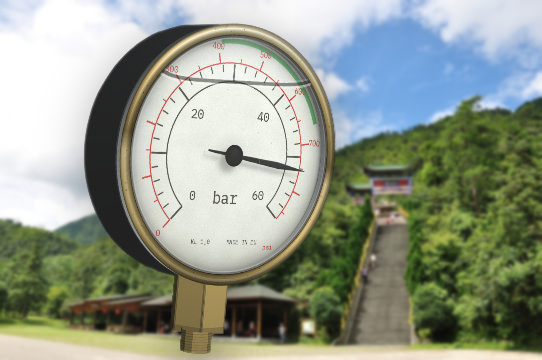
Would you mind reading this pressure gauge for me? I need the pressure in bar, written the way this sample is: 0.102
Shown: 52
